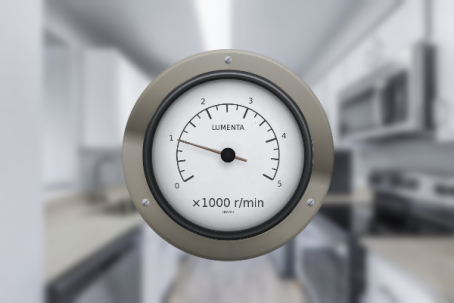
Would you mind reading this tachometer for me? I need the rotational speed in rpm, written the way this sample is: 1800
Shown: 1000
